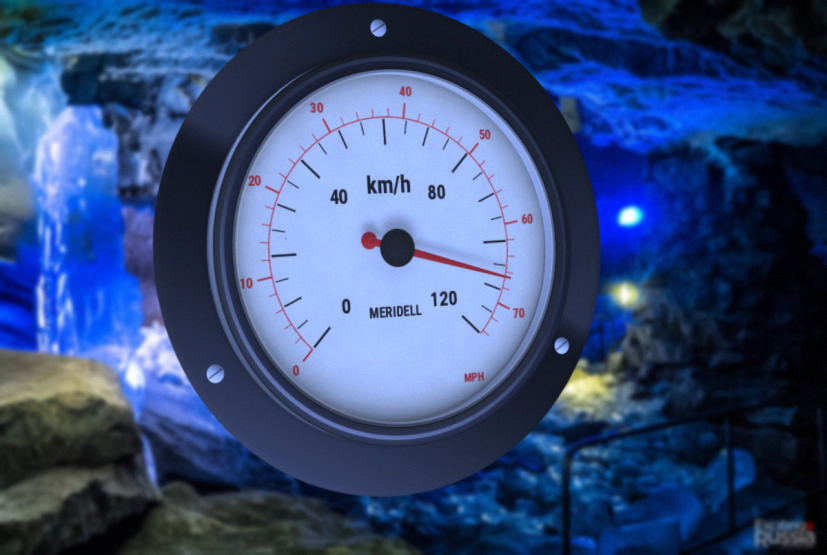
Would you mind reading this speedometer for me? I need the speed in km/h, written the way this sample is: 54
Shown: 107.5
